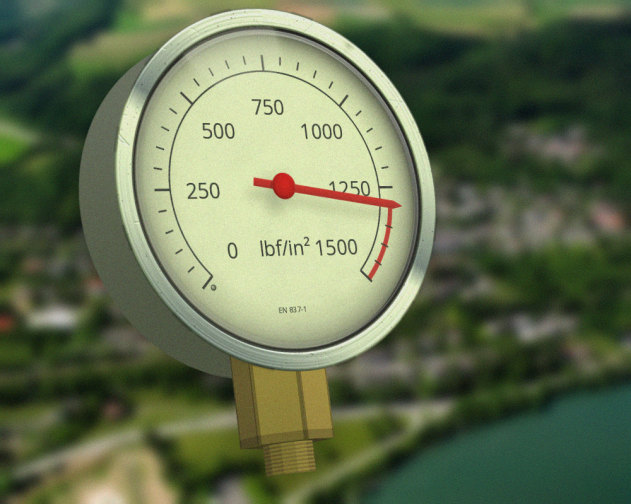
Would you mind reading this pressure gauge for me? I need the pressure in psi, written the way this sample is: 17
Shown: 1300
